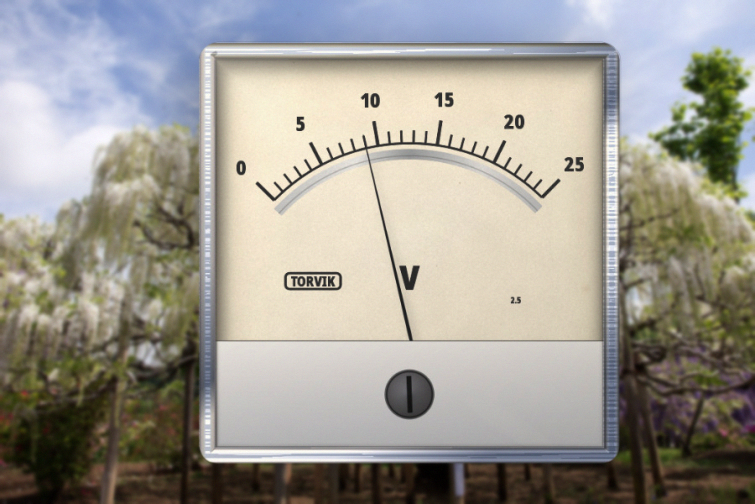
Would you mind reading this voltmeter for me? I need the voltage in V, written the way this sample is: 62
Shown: 9
